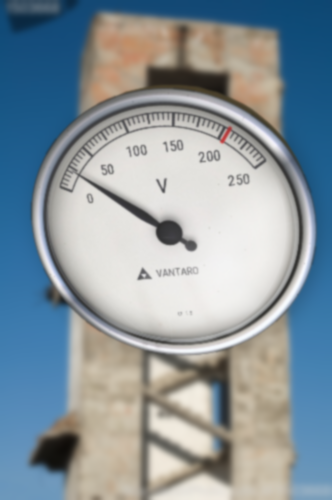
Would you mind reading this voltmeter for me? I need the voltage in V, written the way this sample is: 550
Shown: 25
